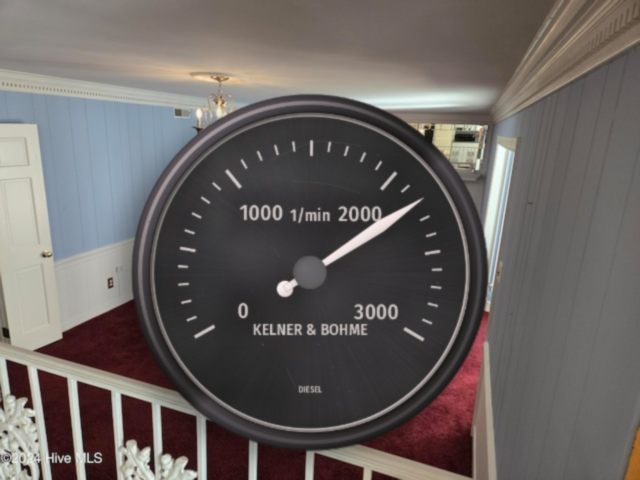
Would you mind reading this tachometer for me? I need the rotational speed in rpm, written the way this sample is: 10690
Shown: 2200
